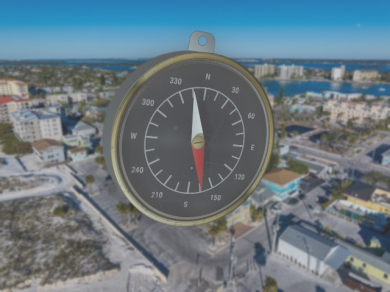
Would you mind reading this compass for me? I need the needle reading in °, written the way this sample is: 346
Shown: 165
